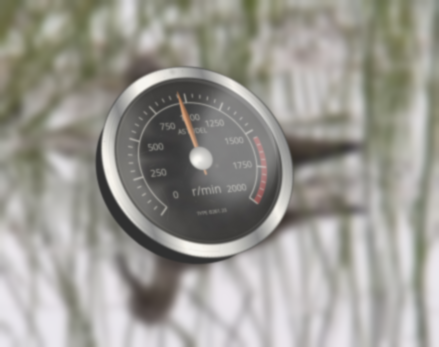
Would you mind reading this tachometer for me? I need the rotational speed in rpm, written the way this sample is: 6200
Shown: 950
